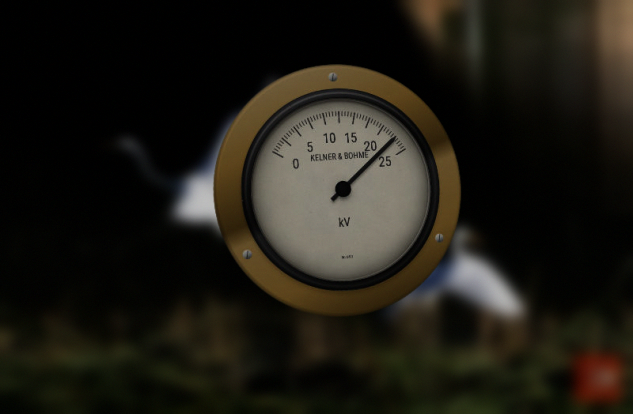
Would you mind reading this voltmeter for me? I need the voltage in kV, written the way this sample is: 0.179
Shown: 22.5
